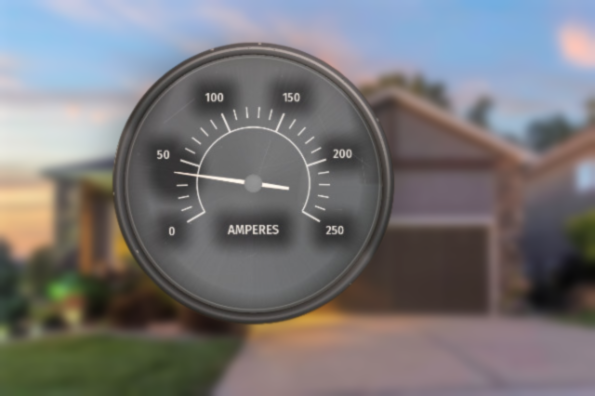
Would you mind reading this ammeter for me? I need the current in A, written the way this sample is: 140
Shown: 40
